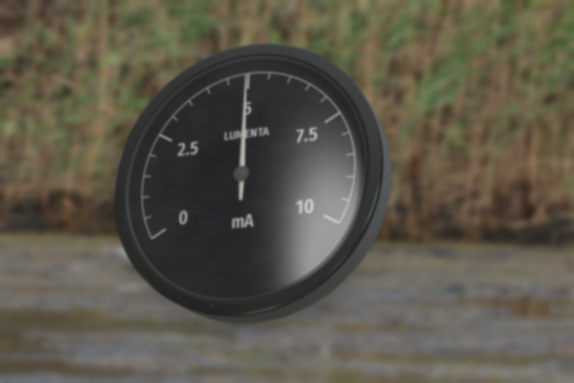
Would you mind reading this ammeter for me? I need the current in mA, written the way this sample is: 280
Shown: 5
